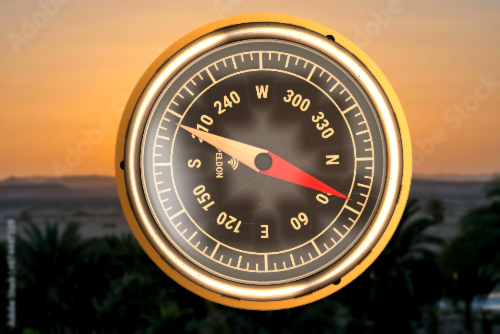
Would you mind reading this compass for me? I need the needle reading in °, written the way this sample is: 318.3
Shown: 25
